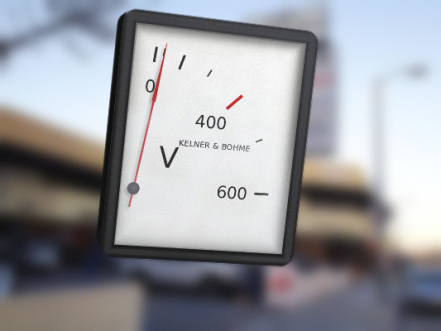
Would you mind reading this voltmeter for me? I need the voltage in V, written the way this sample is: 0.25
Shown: 100
